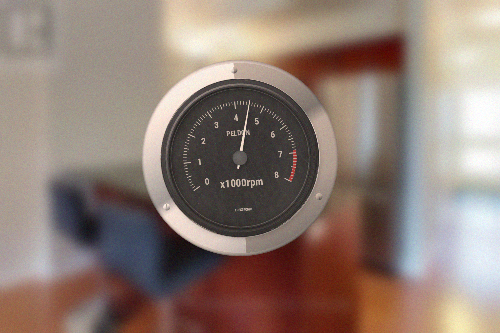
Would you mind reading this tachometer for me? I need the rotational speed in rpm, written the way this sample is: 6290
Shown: 4500
